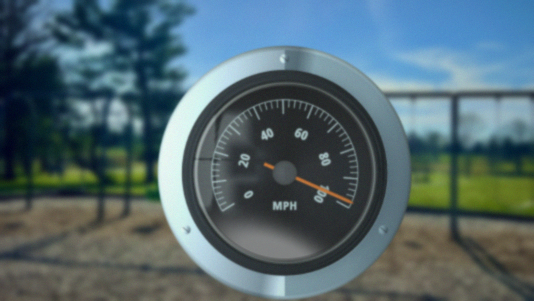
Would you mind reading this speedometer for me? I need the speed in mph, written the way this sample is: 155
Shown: 98
